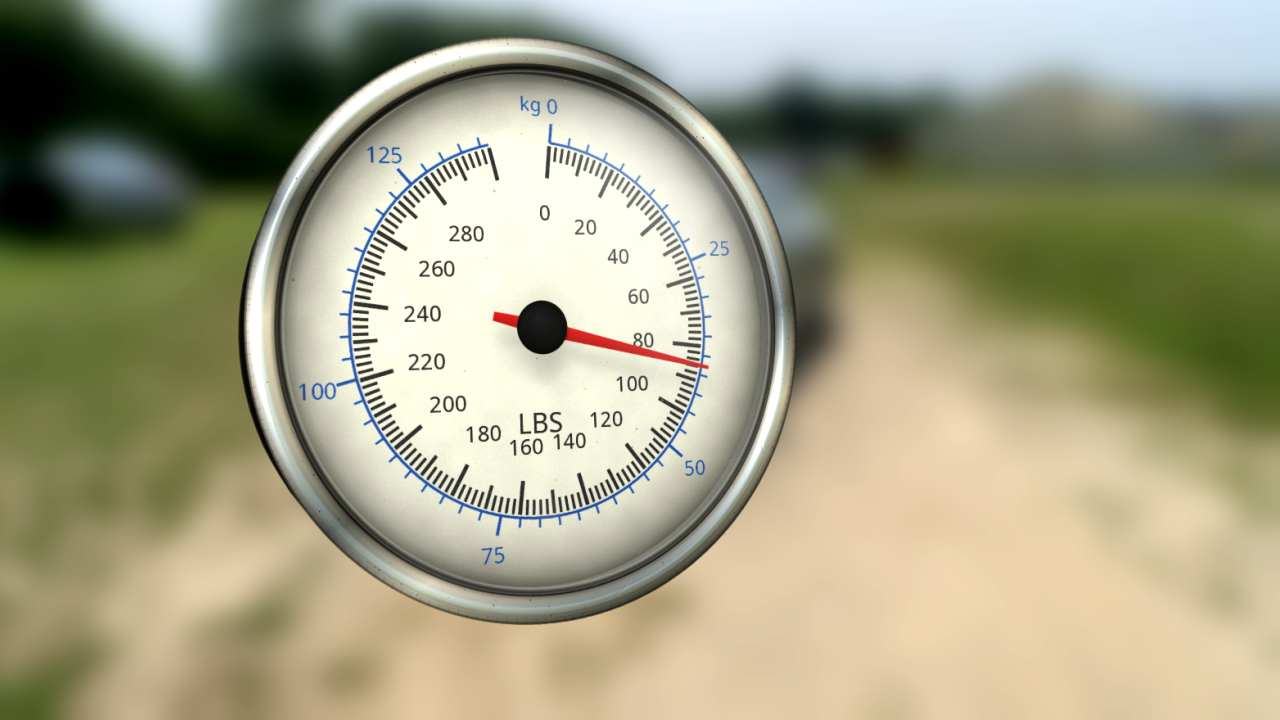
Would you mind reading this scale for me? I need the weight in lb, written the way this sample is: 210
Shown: 86
